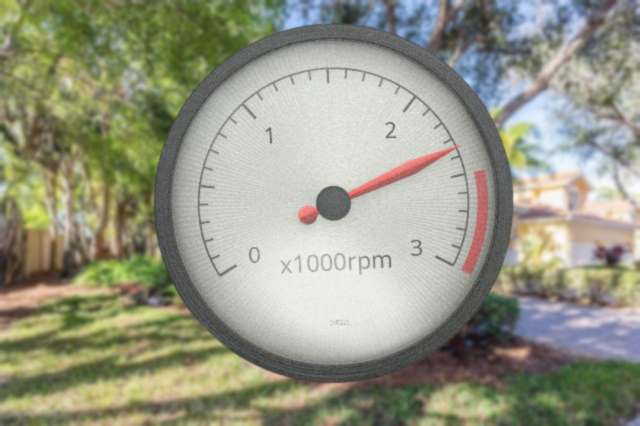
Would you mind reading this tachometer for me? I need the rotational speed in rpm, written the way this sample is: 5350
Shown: 2350
